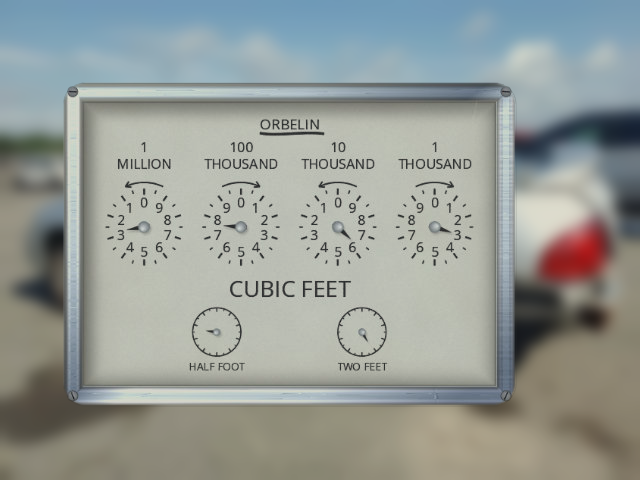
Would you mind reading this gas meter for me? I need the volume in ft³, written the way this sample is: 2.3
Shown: 276300
